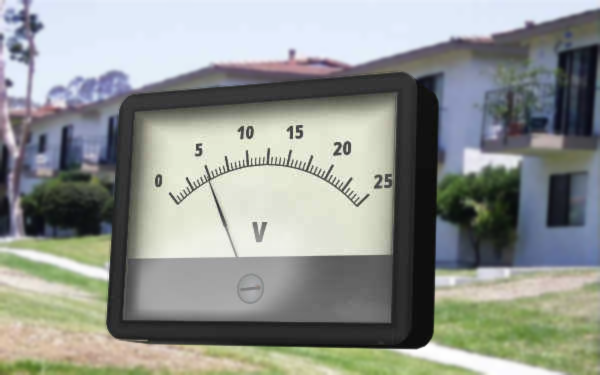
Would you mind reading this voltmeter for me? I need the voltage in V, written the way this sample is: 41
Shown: 5
